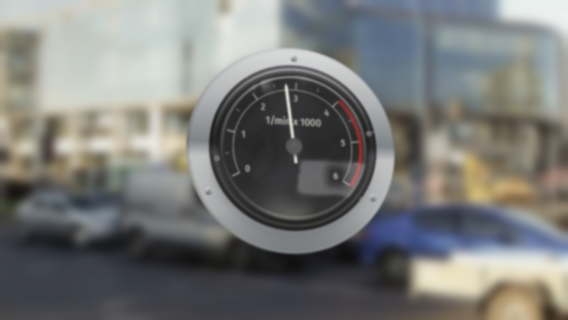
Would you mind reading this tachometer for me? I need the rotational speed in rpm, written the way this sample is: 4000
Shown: 2750
